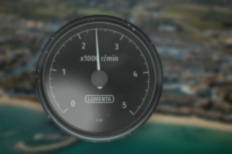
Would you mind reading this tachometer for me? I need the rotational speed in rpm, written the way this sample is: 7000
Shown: 2400
